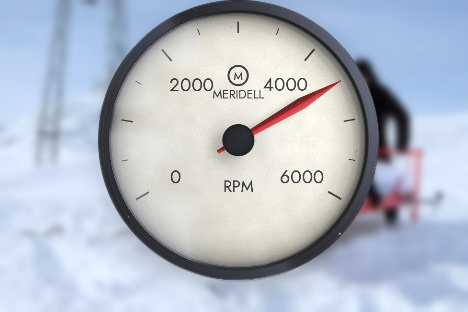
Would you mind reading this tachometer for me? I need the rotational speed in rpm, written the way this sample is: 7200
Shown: 4500
